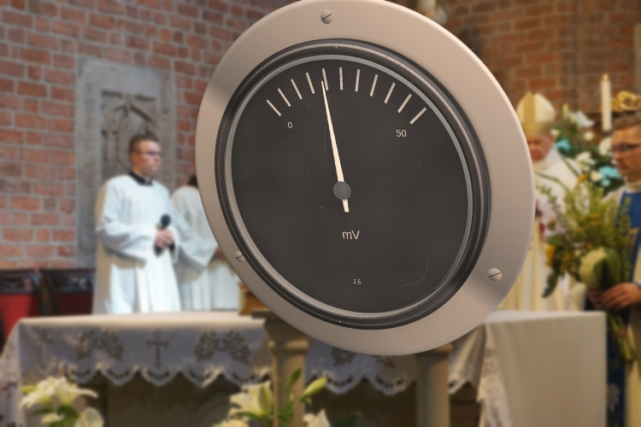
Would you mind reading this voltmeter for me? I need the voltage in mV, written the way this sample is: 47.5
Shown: 20
